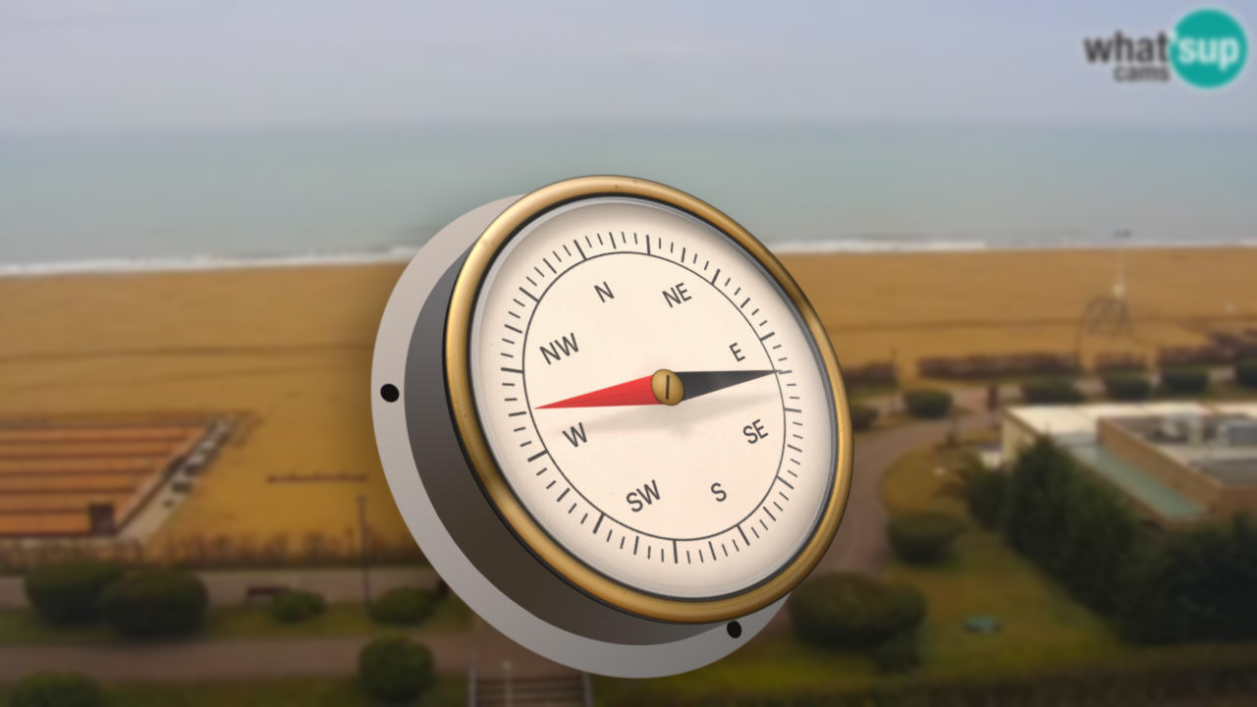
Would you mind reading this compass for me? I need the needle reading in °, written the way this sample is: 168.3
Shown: 285
